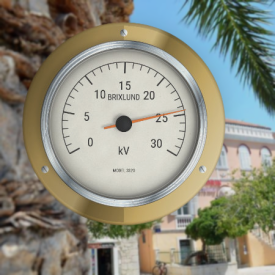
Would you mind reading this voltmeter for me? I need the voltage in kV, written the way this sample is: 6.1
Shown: 24.5
